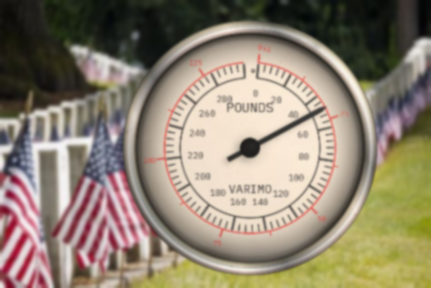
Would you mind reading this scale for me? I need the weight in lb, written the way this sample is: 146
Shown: 48
